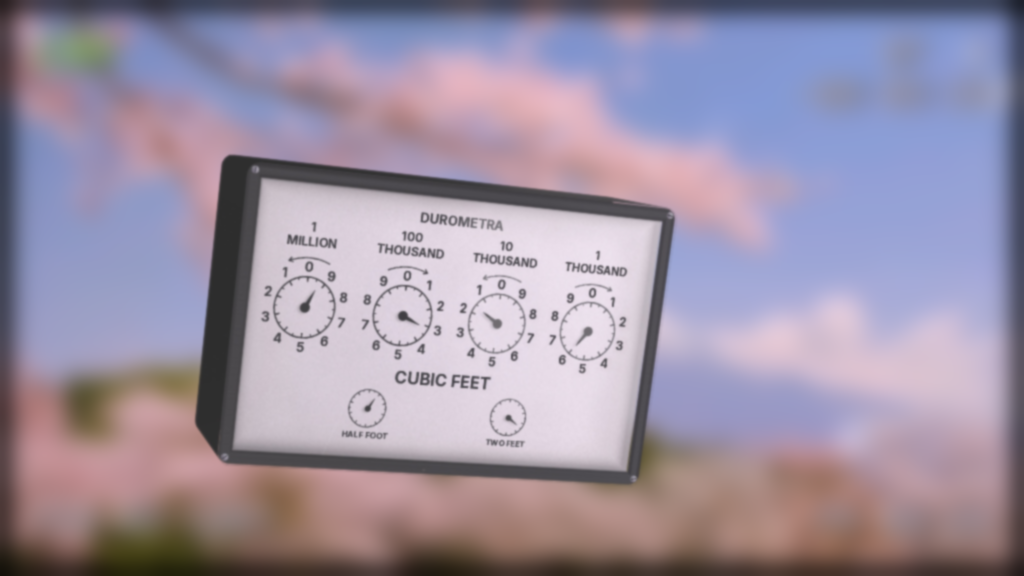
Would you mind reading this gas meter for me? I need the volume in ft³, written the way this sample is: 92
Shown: 931600
